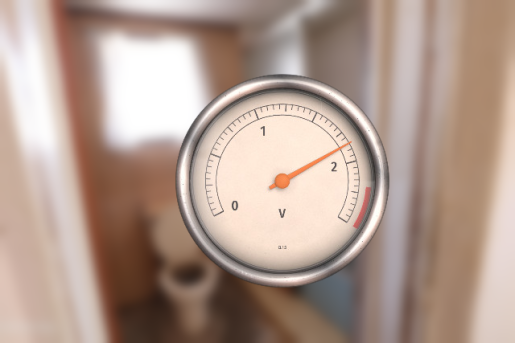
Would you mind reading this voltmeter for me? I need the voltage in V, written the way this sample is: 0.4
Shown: 1.85
